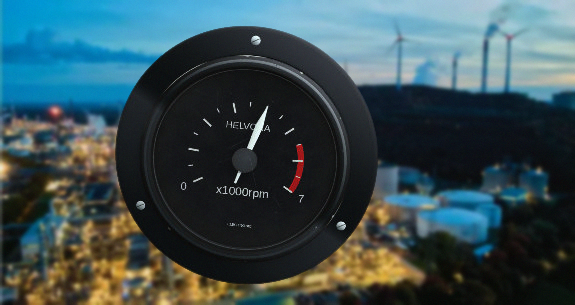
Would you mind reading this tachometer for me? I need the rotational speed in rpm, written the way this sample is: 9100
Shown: 4000
